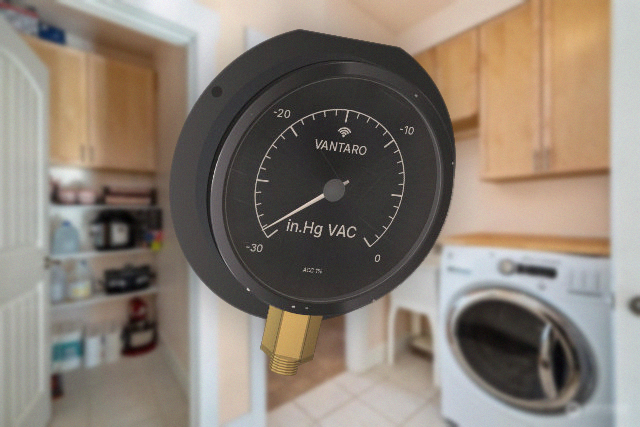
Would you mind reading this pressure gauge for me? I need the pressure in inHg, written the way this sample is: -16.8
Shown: -29
